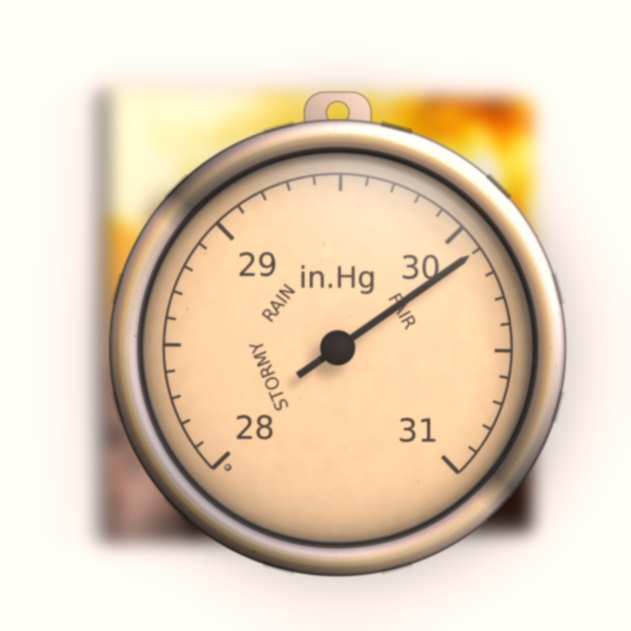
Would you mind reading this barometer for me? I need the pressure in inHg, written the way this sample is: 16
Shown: 30.1
